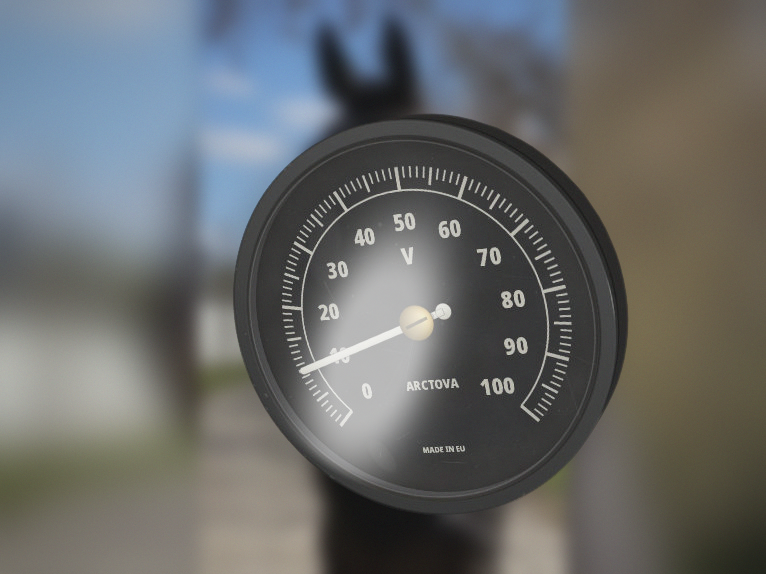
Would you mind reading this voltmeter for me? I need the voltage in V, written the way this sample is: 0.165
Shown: 10
